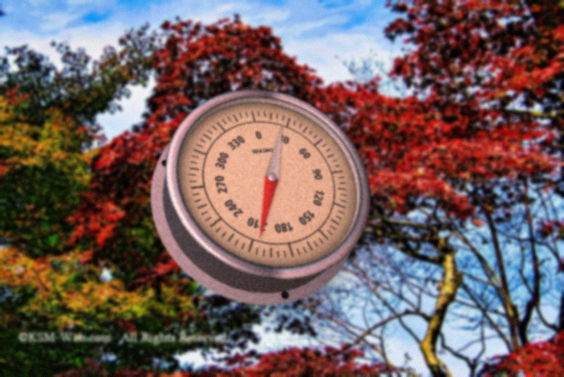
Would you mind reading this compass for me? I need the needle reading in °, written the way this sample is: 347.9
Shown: 205
